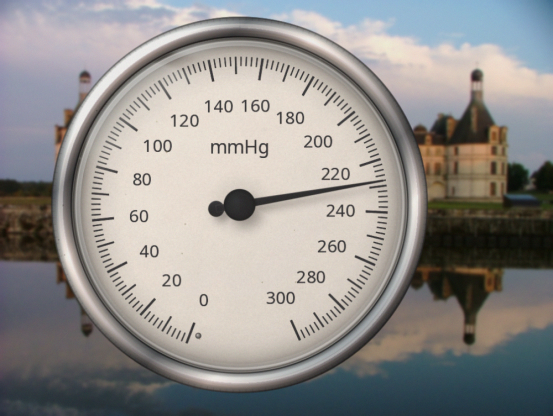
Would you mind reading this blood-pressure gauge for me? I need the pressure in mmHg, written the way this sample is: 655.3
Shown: 228
